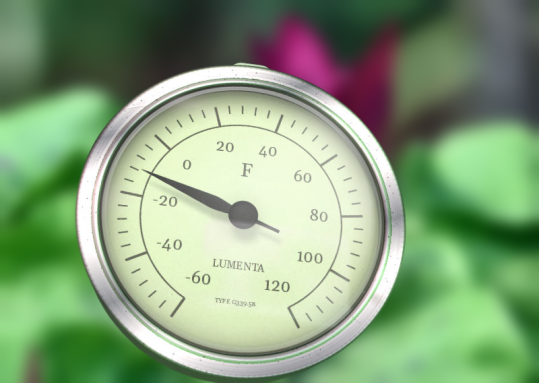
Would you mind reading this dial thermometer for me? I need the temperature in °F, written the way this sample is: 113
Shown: -12
